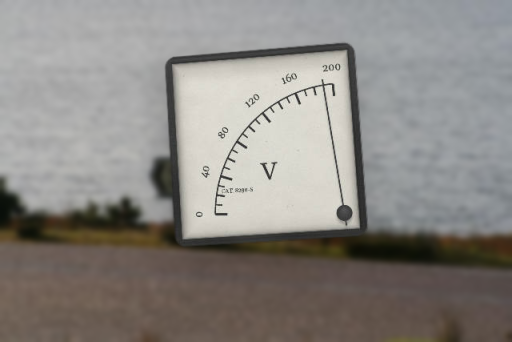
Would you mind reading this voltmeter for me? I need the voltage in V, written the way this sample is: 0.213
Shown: 190
